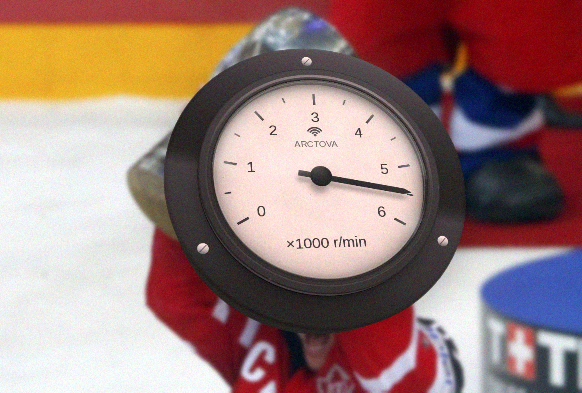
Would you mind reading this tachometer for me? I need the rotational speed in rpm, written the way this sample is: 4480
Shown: 5500
